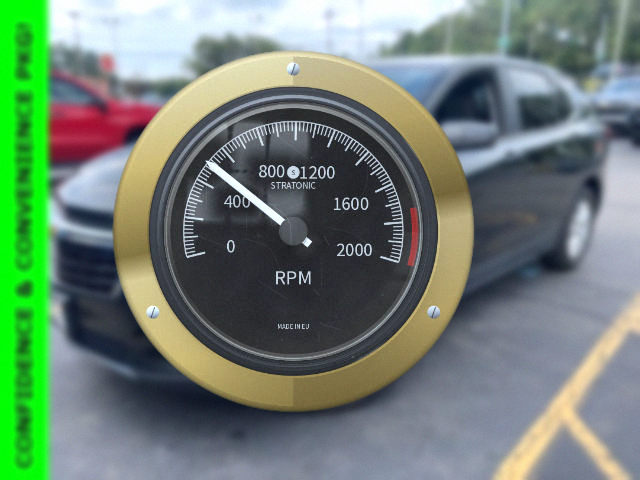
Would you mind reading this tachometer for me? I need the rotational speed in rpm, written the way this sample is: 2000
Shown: 500
